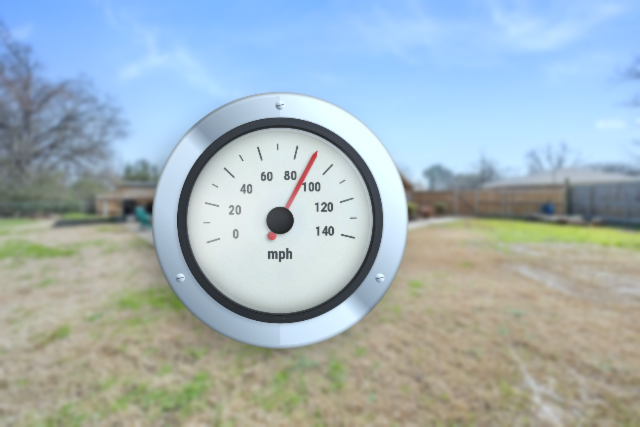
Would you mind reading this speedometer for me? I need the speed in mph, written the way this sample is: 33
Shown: 90
